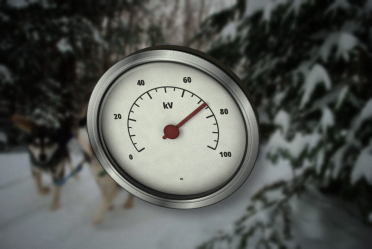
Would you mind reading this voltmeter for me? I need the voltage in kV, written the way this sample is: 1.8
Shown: 72.5
